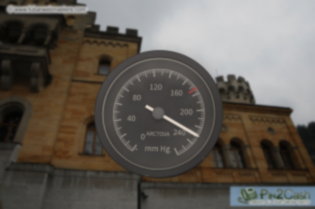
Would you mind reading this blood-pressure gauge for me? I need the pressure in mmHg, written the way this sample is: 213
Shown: 230
